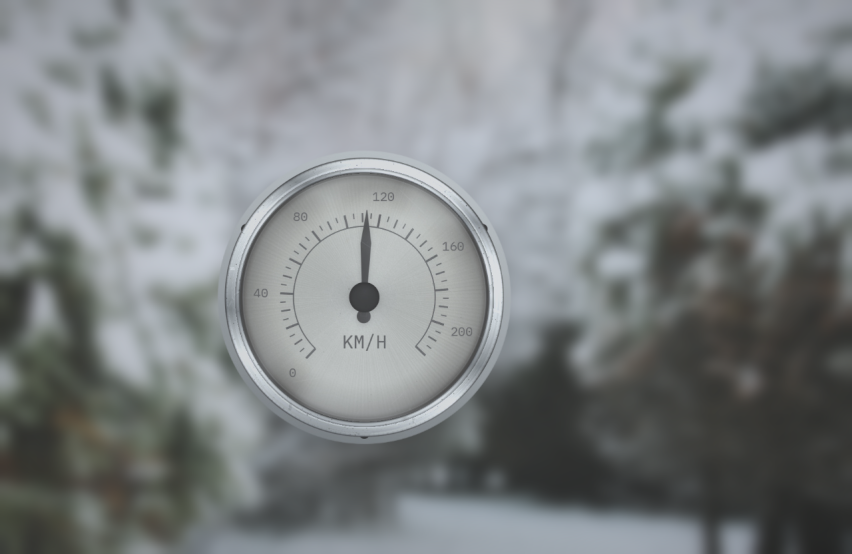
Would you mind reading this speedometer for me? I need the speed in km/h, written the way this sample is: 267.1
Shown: 112.5
